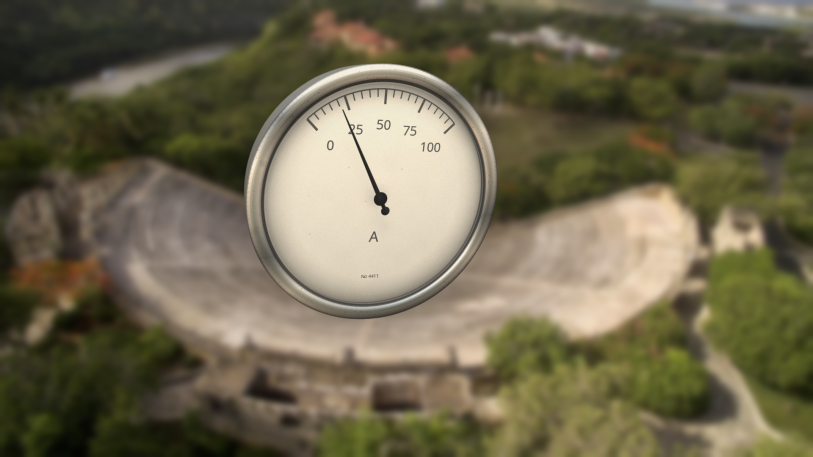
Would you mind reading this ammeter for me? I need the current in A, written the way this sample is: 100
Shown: 20
